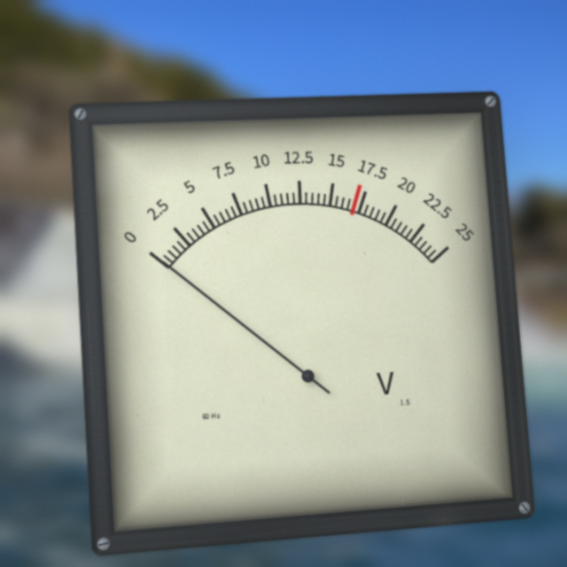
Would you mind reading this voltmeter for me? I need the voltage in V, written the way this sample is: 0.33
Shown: 0
